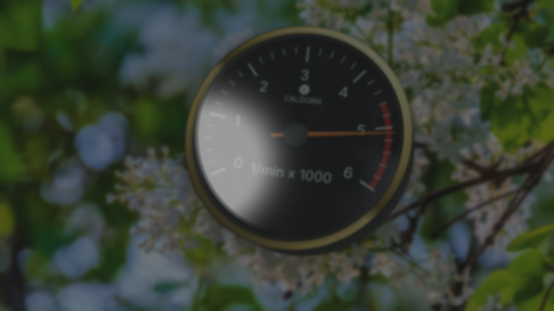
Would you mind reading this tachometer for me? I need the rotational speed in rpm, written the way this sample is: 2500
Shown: 5100
